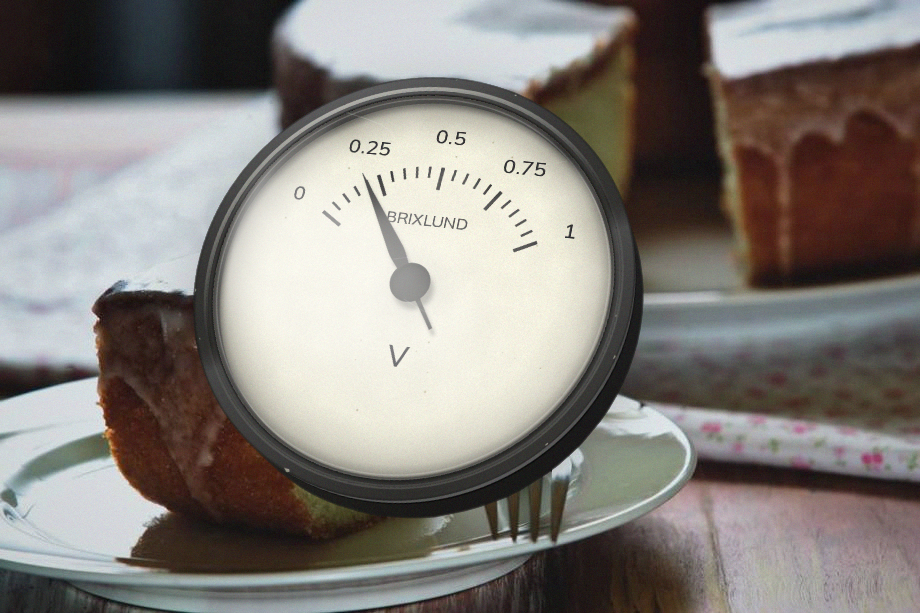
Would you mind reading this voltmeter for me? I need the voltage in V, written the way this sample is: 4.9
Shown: 0.2
